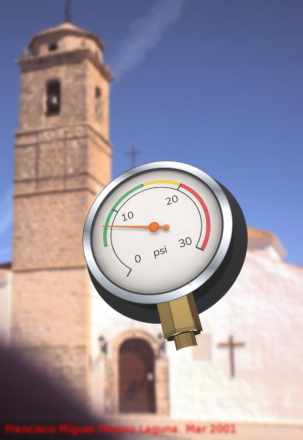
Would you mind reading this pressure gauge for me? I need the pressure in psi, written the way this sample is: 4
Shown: 7.5
